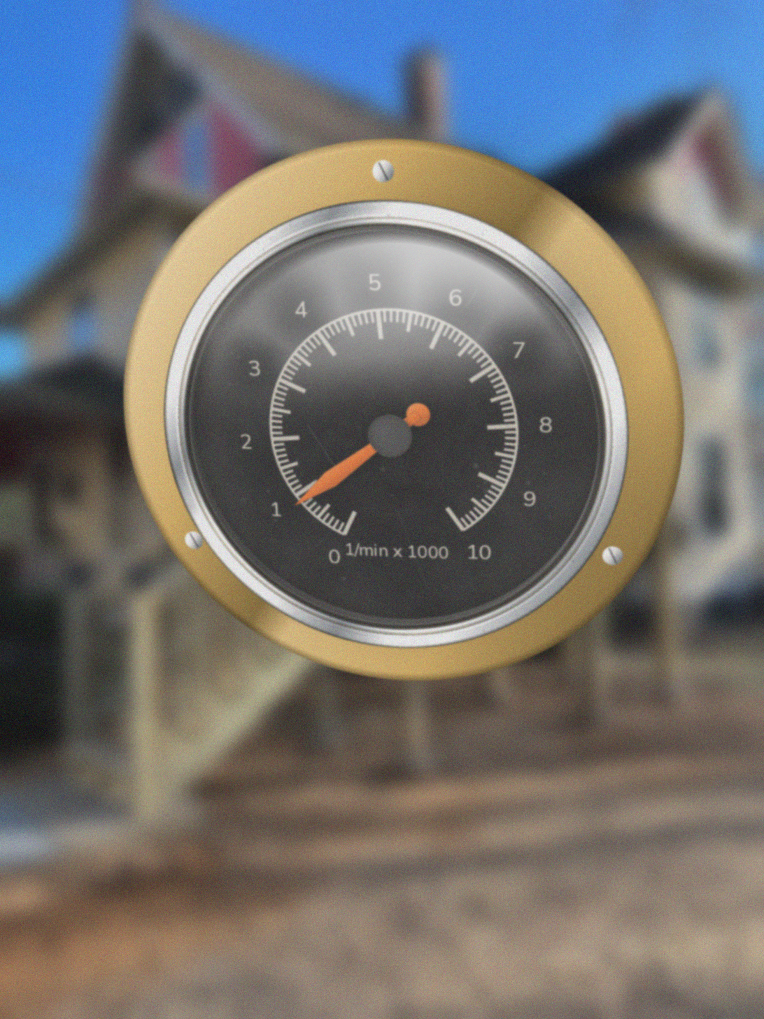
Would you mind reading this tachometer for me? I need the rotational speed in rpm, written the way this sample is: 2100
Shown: 900
